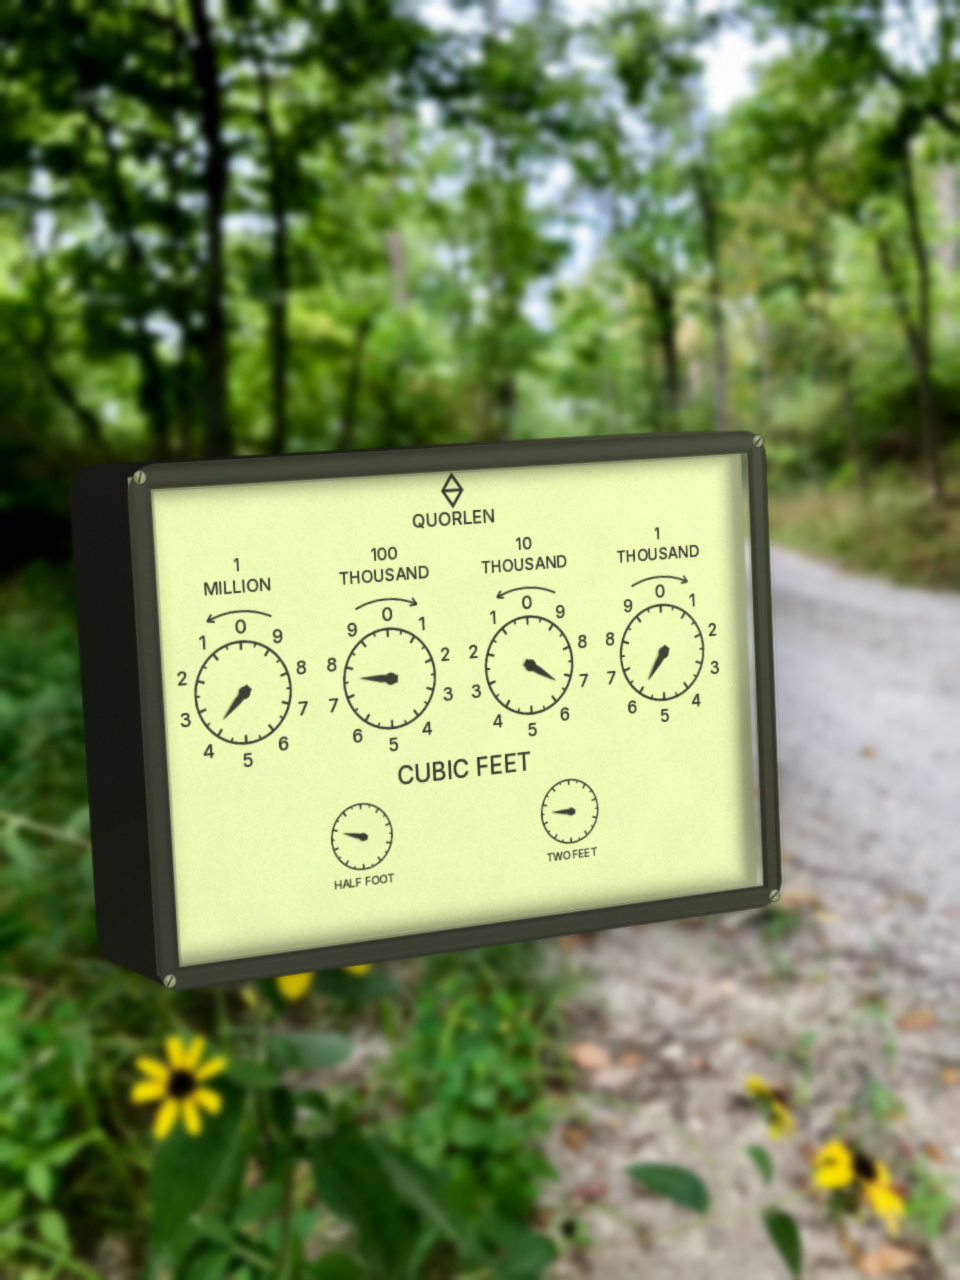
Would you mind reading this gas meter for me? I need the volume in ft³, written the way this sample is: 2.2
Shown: 376600
